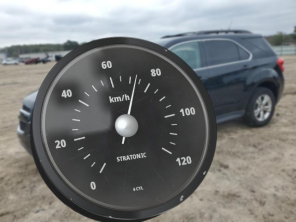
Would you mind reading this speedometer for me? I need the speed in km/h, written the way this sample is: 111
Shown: 72.5
